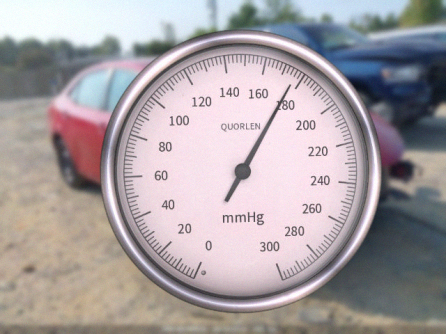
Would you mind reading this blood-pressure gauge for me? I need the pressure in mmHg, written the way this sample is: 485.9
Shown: 176
